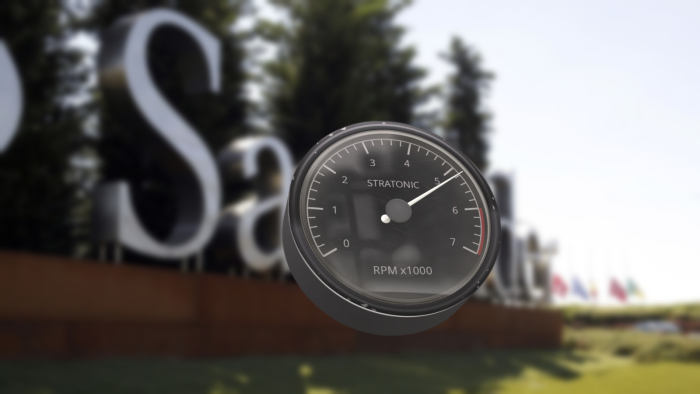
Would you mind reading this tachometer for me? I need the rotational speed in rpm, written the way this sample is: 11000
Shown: 5200
